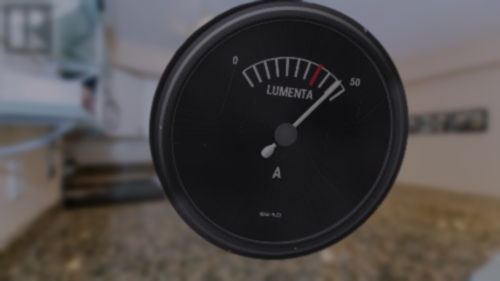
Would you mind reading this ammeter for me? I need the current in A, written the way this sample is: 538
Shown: 45
